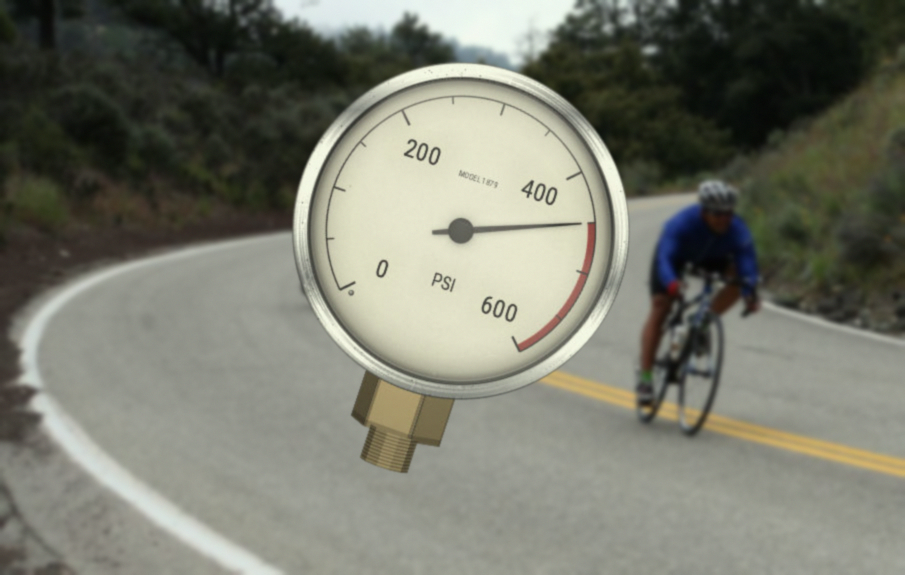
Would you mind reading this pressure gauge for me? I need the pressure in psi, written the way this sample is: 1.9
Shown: 450
